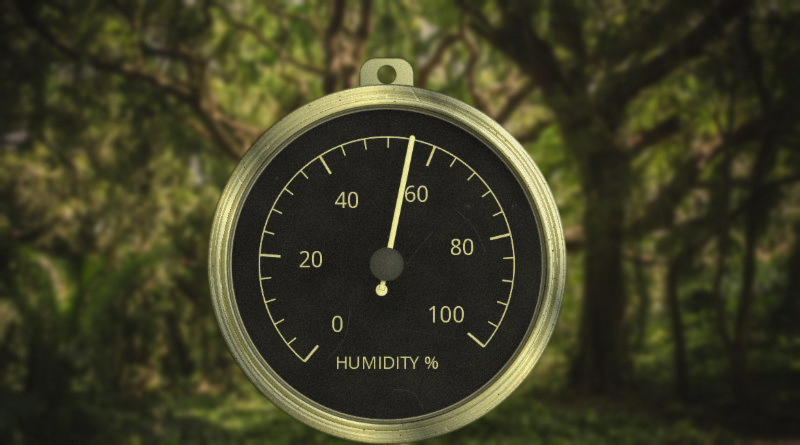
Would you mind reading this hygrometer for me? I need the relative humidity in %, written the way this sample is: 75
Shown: 56
